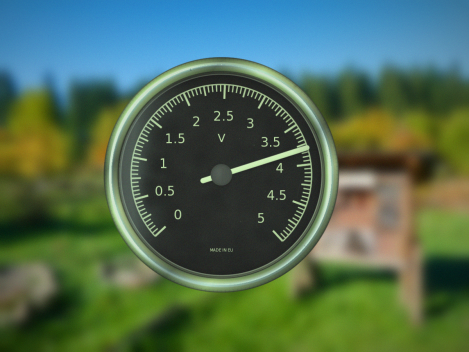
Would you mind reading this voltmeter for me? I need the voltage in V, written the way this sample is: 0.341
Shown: 3.8
